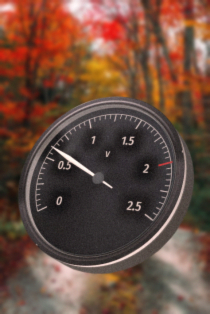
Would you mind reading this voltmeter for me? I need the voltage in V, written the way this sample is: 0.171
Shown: 0.6
